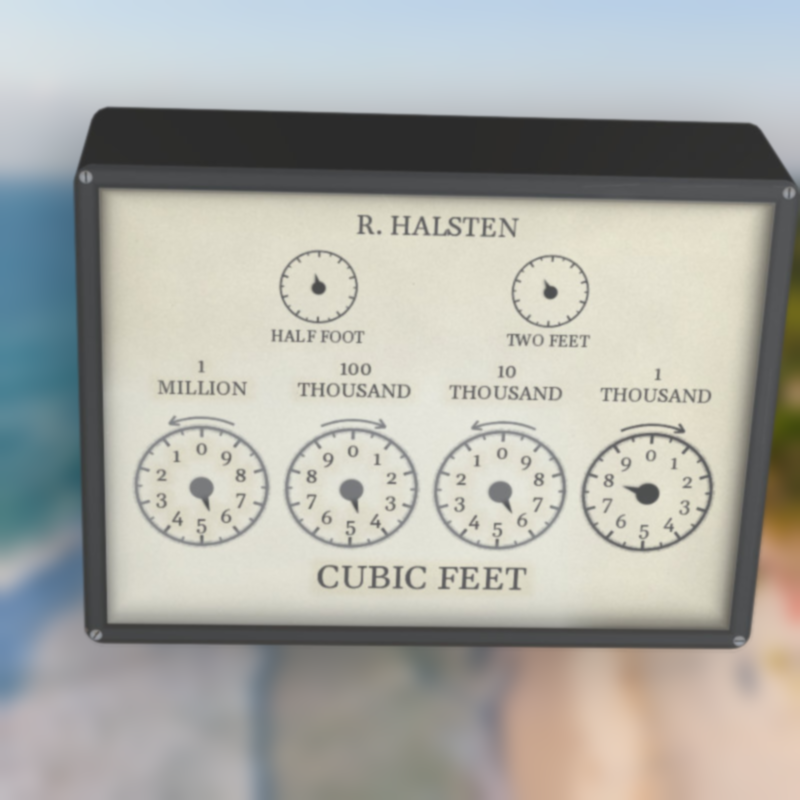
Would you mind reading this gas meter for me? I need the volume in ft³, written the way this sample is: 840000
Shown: 545800
